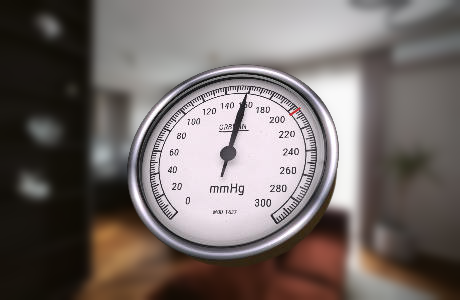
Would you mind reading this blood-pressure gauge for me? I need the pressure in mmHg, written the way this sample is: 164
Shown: 160
